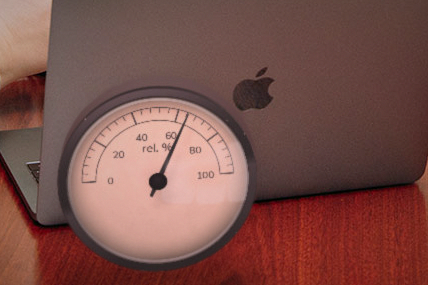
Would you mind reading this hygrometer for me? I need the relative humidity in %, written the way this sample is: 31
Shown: 64
